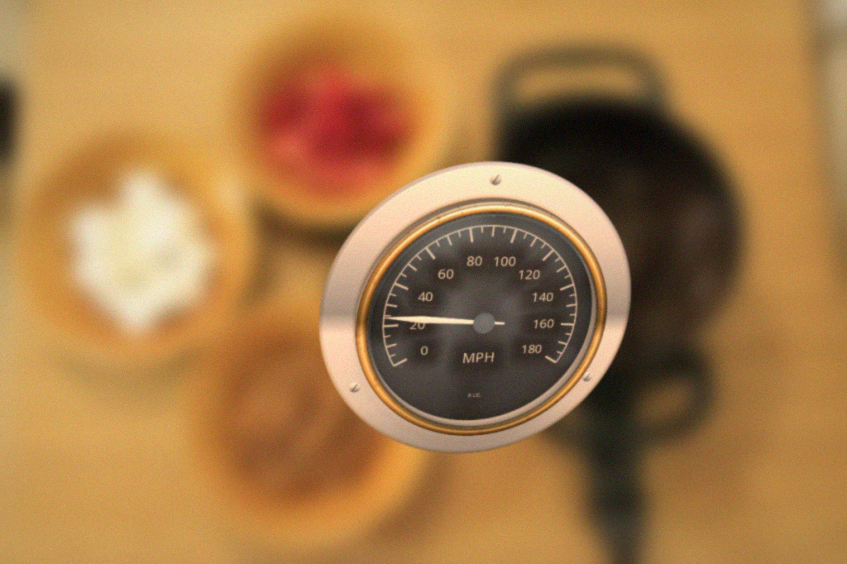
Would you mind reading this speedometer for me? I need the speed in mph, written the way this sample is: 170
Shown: 25
